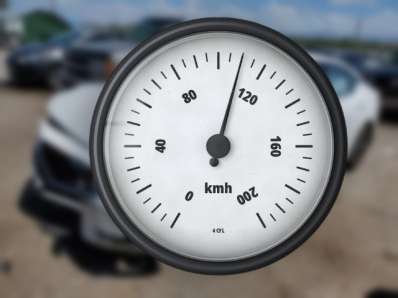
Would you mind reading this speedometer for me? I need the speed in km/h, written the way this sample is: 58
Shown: 110
